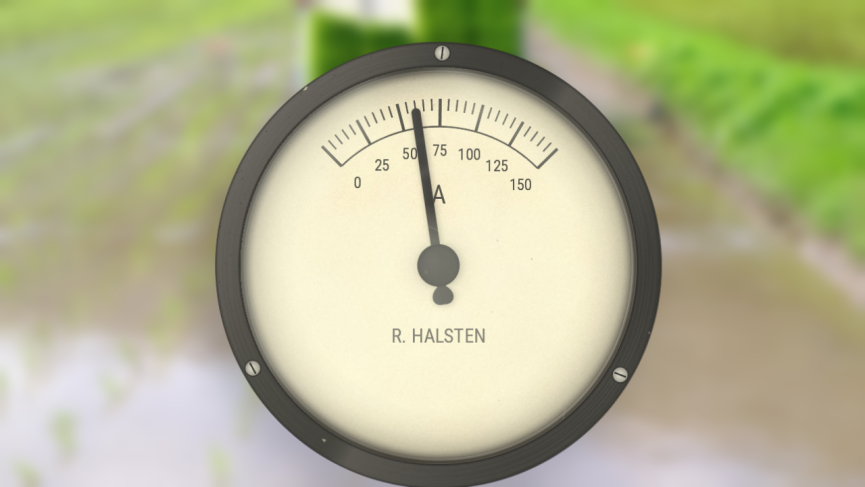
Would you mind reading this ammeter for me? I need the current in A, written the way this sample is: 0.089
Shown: 60
